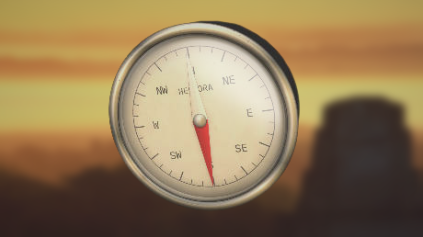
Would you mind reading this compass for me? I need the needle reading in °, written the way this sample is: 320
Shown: 180
